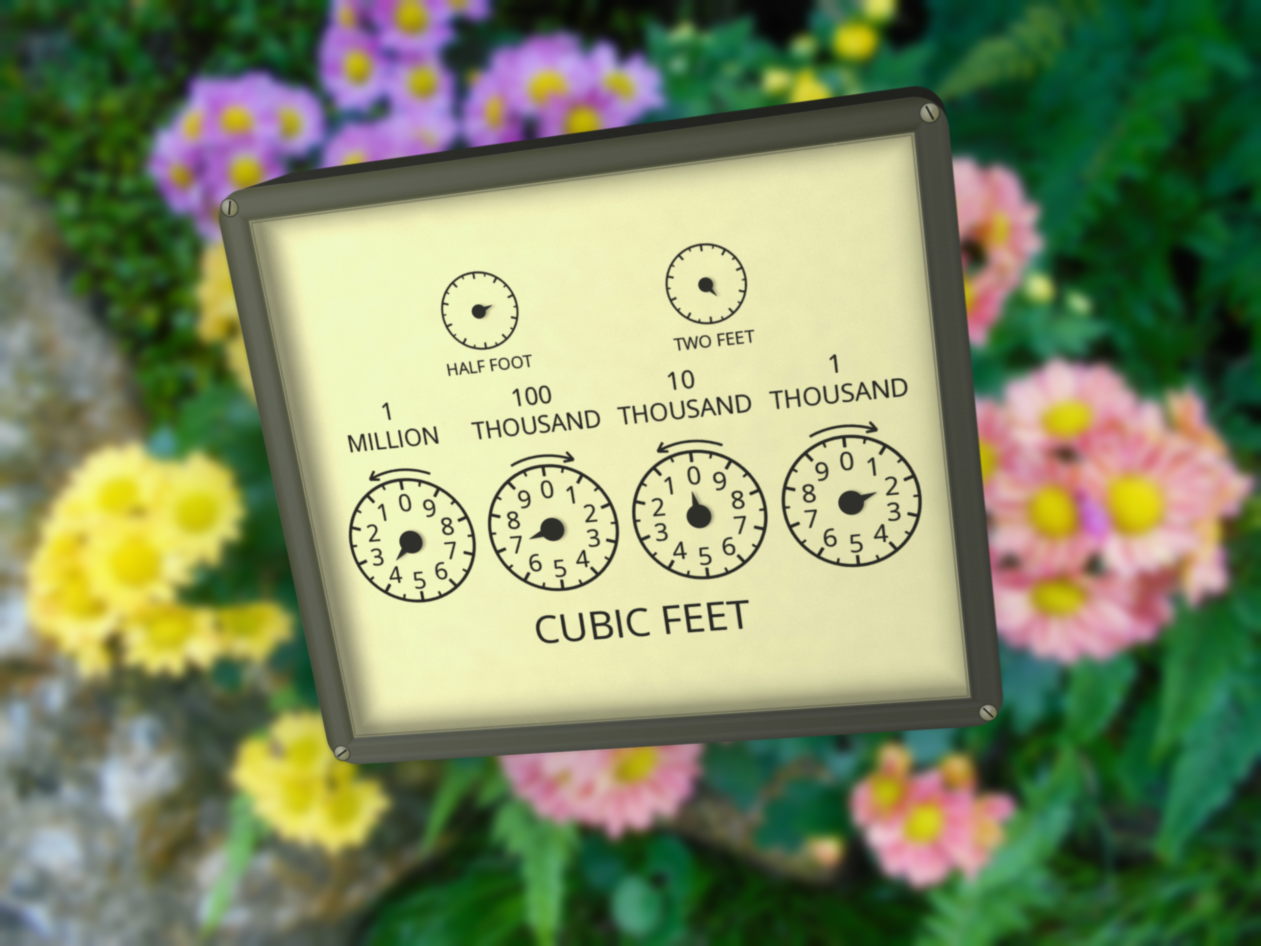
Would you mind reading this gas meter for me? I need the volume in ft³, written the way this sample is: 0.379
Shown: 370200
